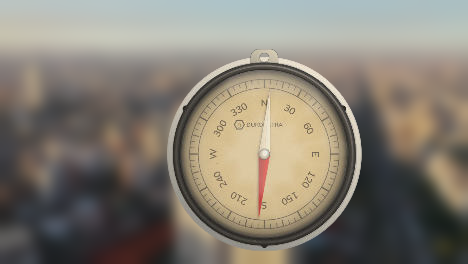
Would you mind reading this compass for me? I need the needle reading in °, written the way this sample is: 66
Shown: 185
